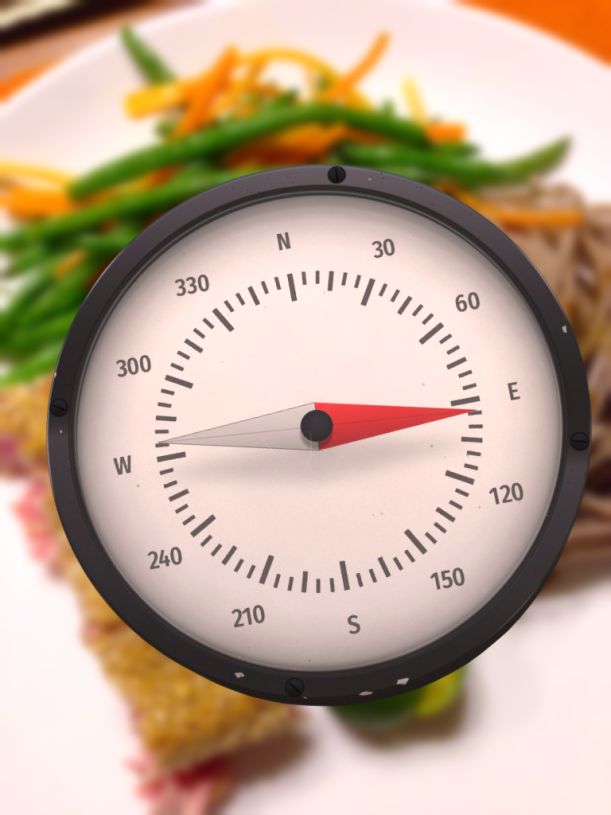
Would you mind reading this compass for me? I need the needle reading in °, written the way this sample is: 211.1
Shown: 95
